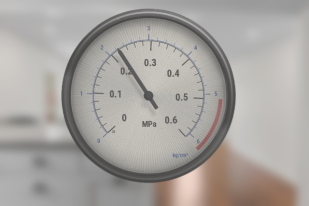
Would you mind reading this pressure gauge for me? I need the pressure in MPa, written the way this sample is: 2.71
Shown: 0.22
